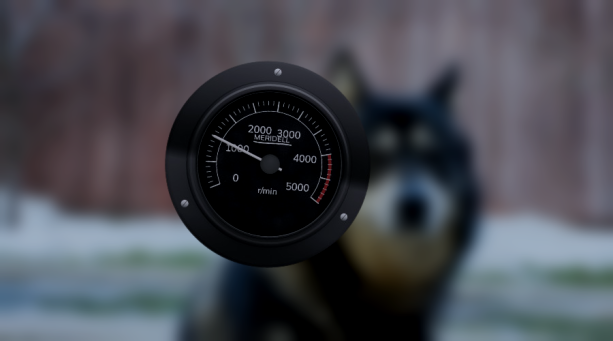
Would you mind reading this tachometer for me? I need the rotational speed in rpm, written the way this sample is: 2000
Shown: 1000
